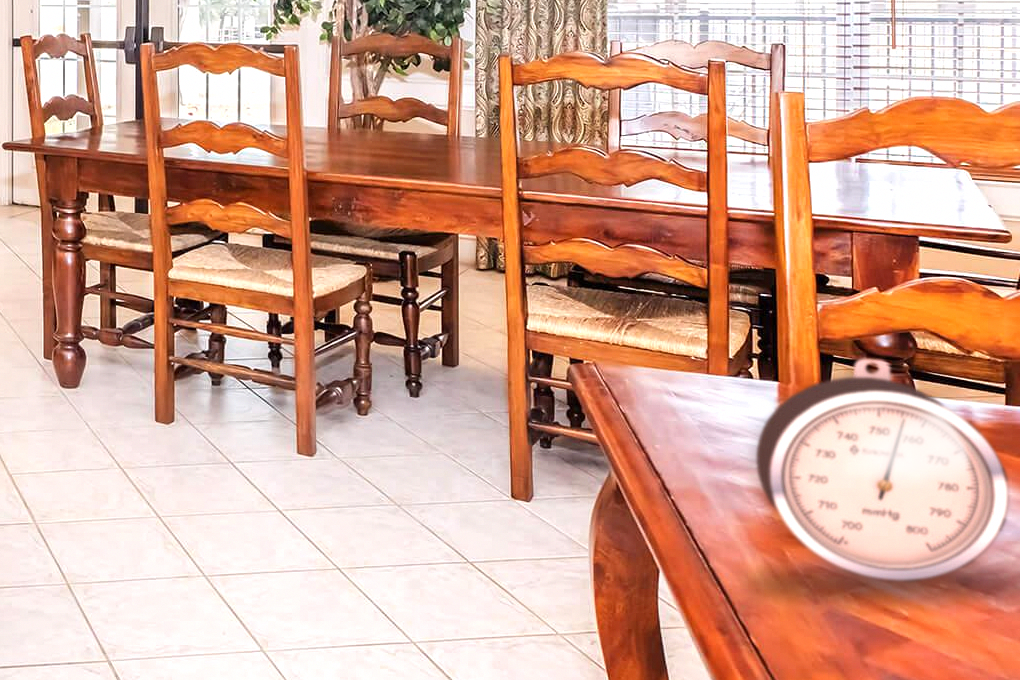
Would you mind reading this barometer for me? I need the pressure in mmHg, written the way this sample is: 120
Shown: 755
